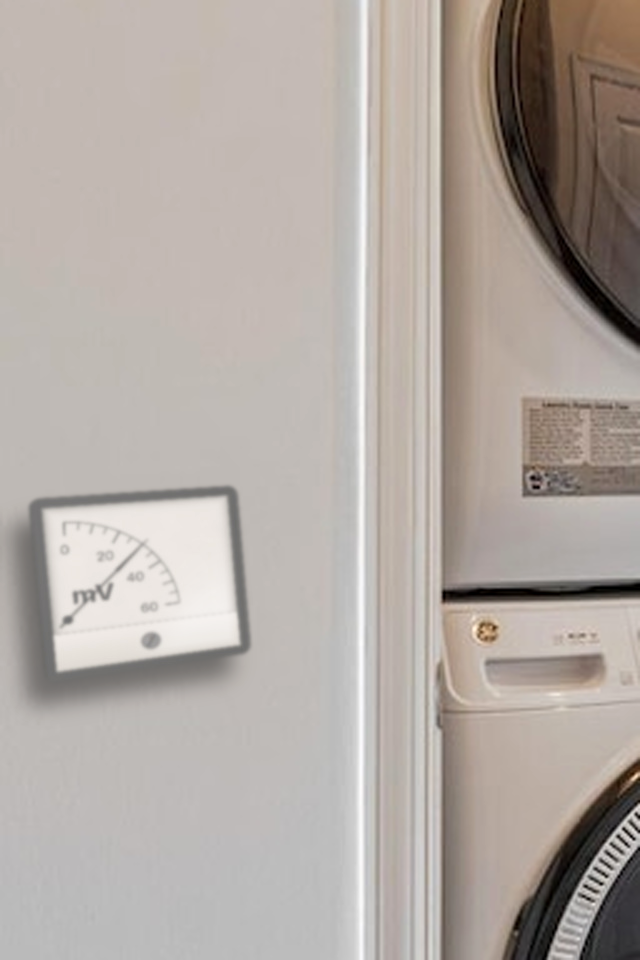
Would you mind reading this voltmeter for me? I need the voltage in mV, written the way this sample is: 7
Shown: 30
